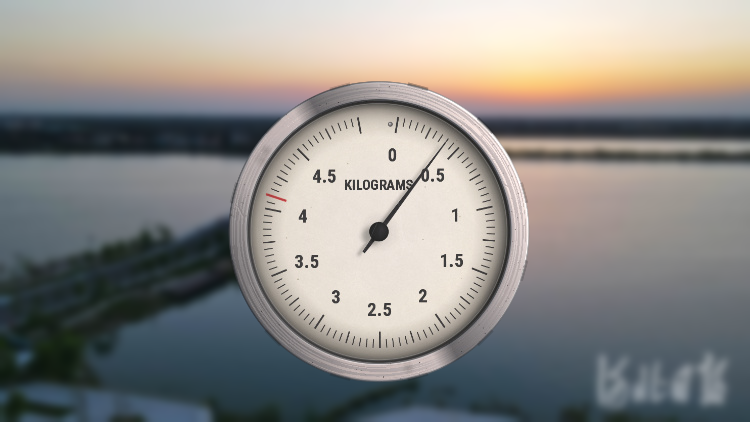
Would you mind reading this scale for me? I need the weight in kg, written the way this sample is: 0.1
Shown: 0.4
